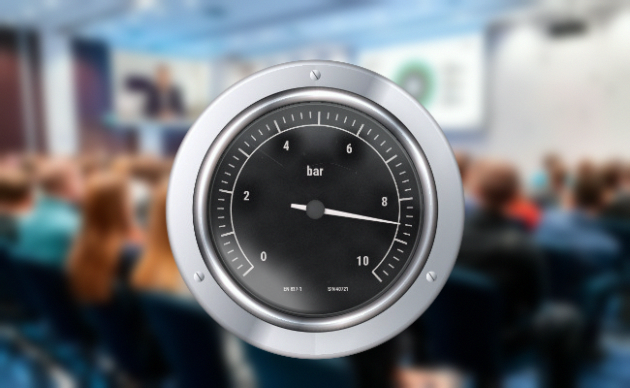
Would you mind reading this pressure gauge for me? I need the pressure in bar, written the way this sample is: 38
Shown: 8.6
